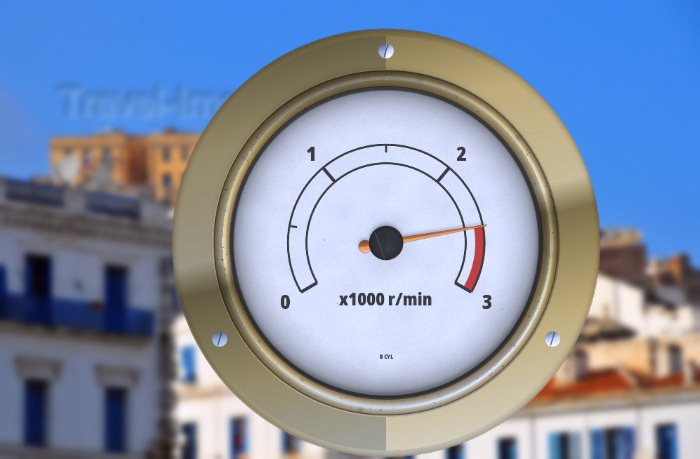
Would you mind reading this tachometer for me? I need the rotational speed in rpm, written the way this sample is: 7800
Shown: 2500
